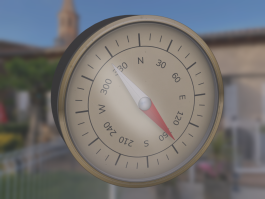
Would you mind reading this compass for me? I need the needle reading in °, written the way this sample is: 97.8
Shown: 145
